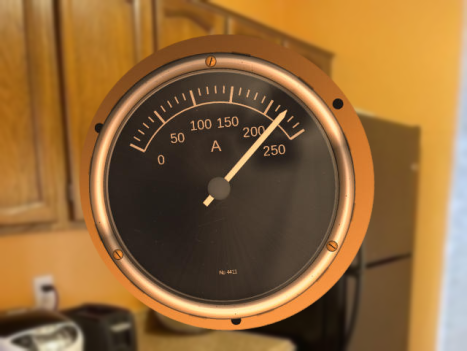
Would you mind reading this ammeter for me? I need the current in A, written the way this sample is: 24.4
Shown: 220
